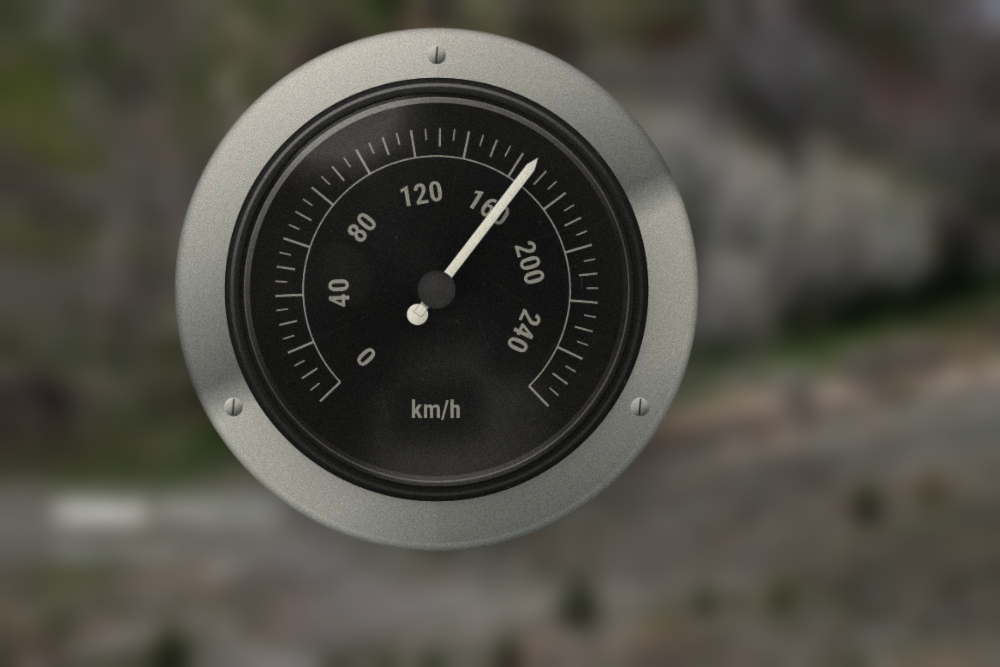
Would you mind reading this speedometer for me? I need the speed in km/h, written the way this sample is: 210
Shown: 165
